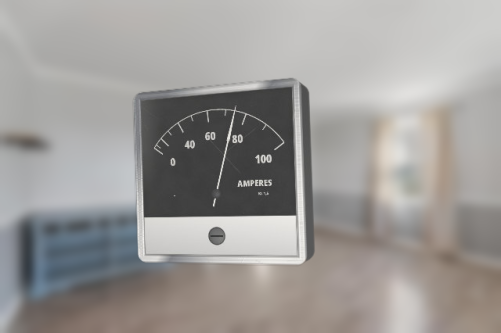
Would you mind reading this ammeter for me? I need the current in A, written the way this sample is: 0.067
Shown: 75
